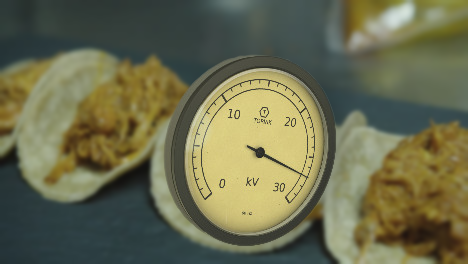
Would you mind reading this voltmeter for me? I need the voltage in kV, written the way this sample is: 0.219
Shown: 27
